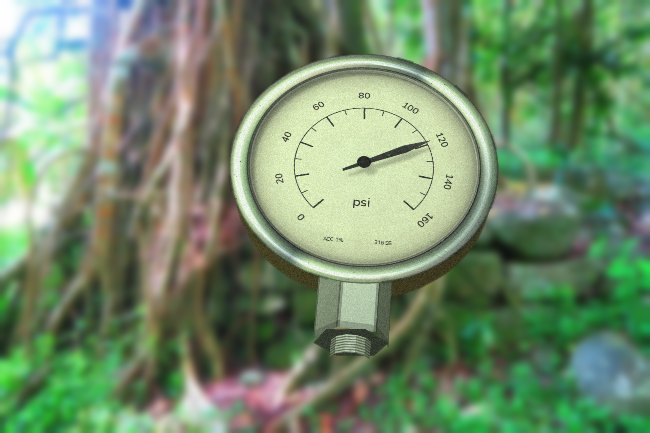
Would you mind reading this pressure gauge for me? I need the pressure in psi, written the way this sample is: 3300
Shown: 120
